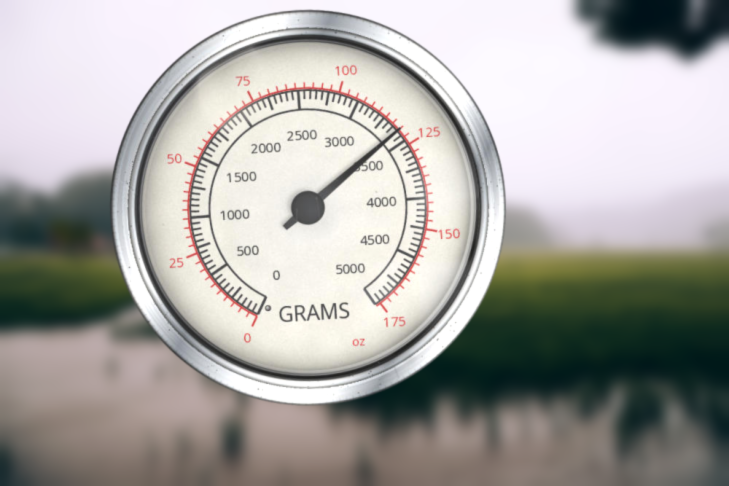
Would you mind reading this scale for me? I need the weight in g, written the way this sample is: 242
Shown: 3400
